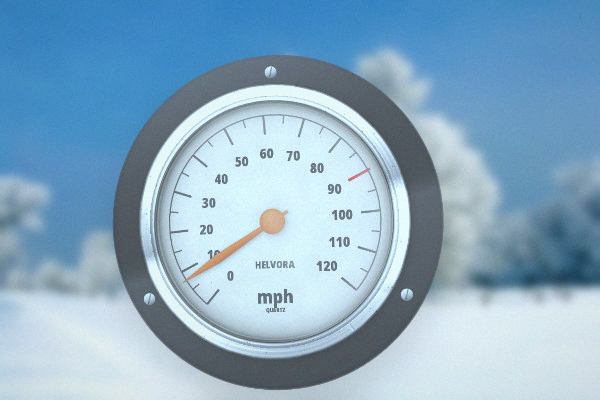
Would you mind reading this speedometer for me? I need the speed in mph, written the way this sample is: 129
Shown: 7.5
